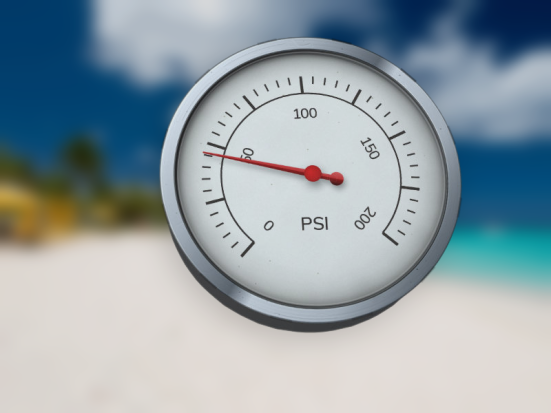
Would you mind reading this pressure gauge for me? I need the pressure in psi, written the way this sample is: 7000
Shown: 45
